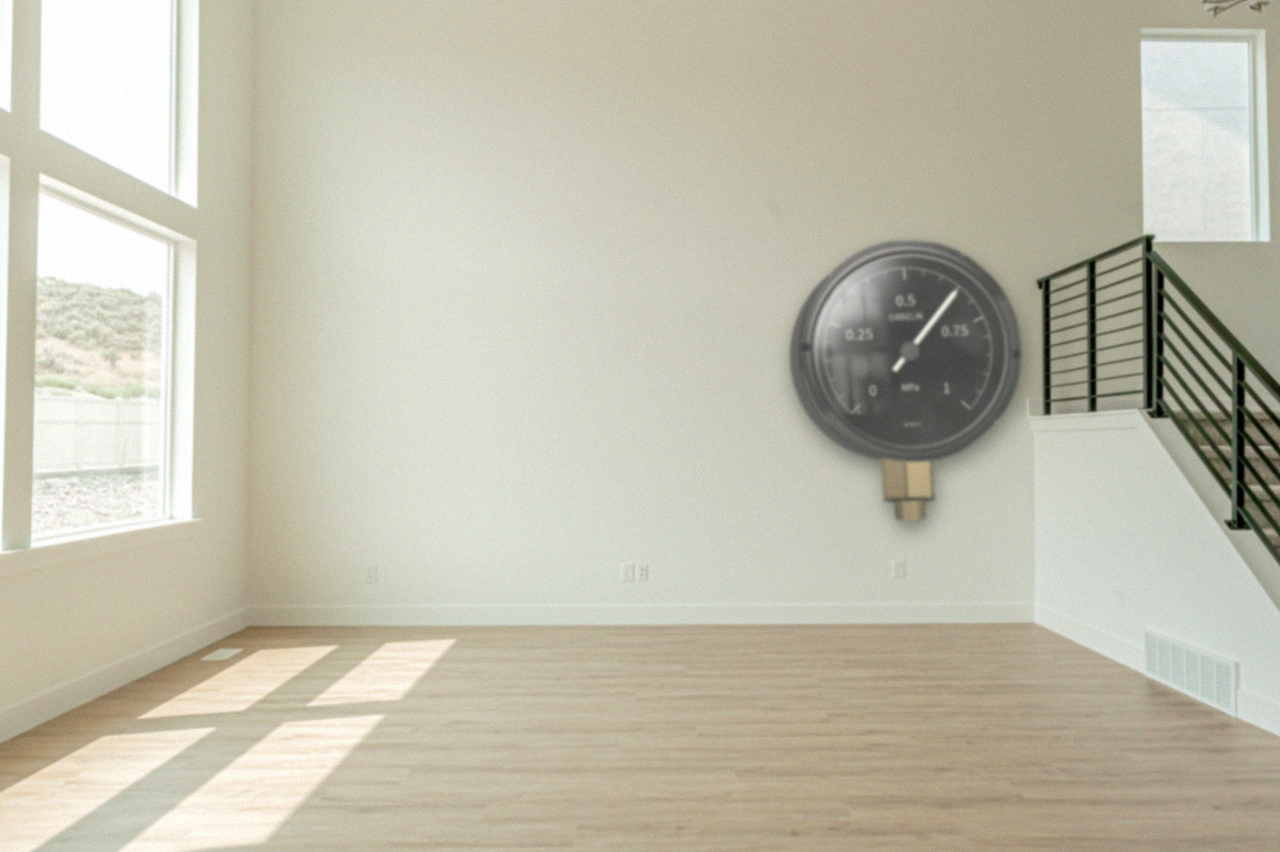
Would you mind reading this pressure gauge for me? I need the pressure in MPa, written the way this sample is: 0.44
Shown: 0.65
